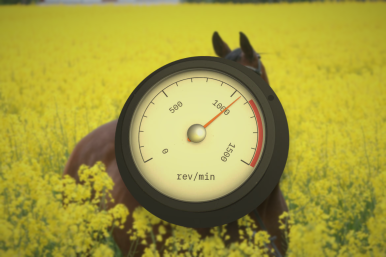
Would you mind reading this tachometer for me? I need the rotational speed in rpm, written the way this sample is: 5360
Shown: 1050
